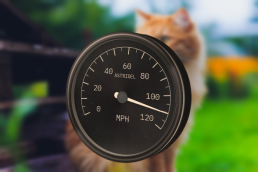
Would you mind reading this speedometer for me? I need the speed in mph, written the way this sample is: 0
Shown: 110
